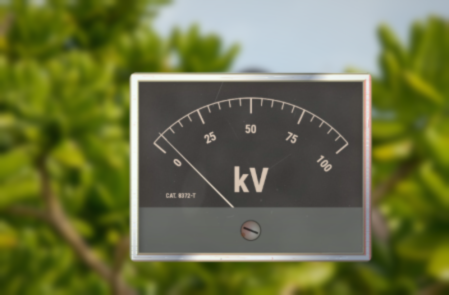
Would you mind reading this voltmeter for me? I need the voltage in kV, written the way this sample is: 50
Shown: 5
